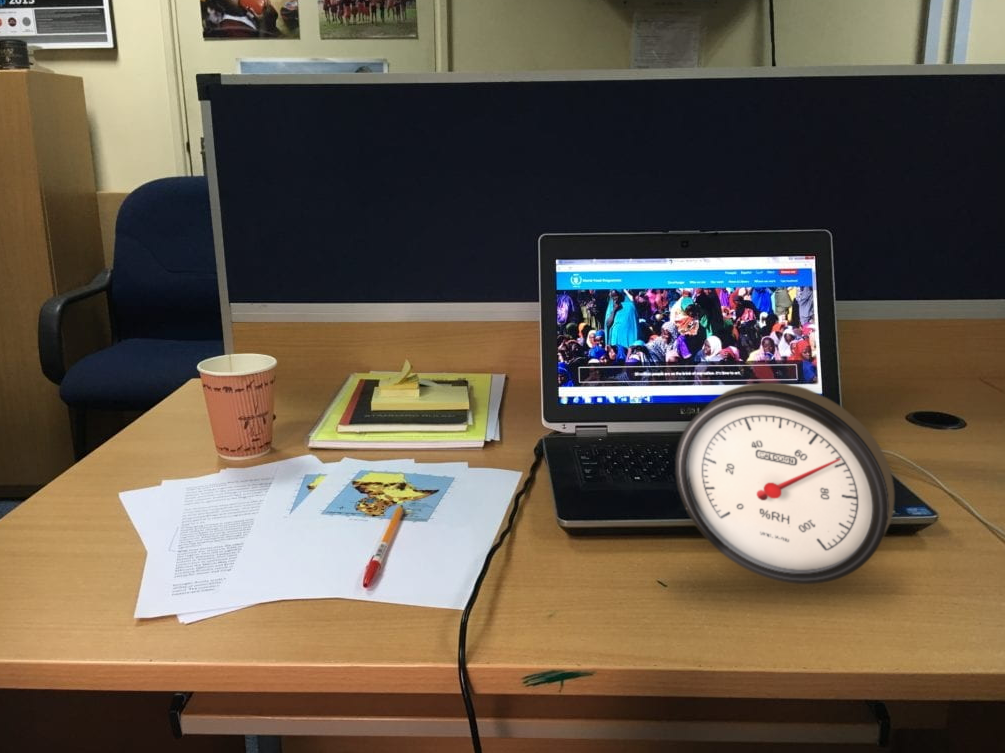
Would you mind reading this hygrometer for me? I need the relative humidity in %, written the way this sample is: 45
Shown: 68
